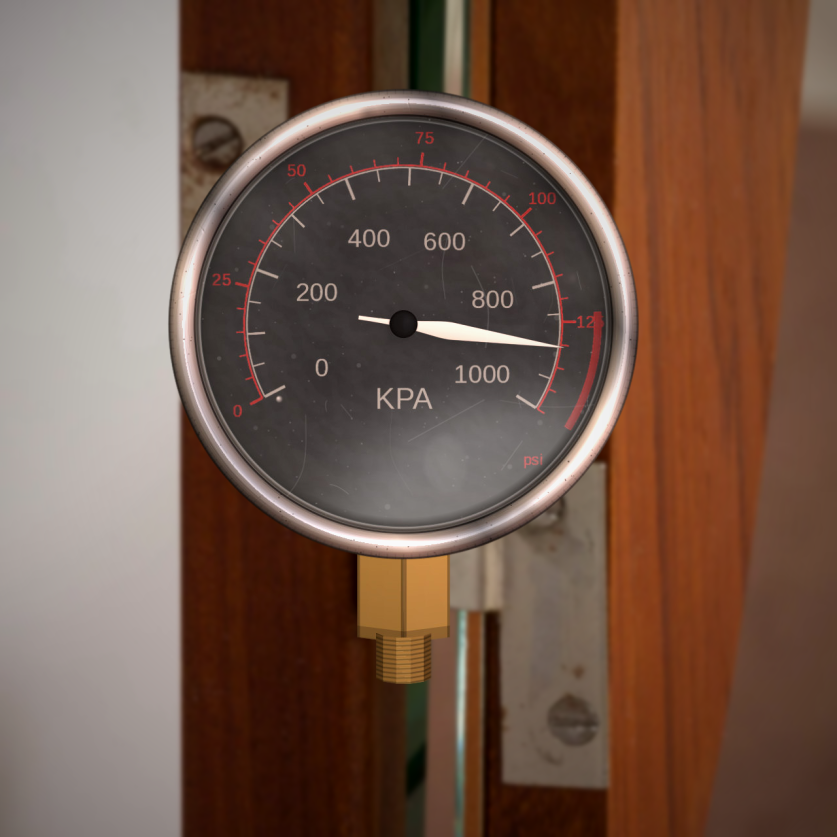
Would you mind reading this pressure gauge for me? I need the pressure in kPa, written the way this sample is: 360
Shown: 900
